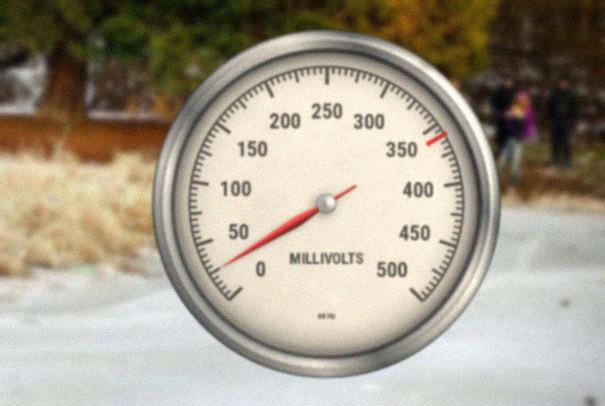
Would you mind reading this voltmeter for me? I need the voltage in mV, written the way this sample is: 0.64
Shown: 25
